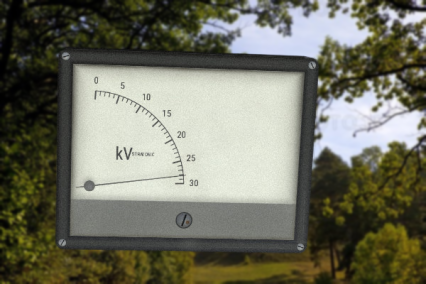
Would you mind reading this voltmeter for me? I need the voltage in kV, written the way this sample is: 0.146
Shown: 28
